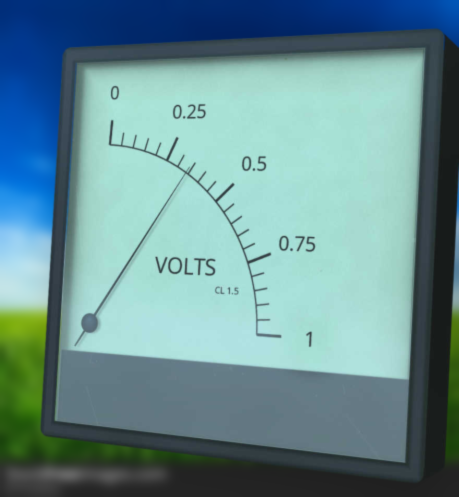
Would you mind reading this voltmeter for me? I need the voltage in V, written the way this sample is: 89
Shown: 0.35
